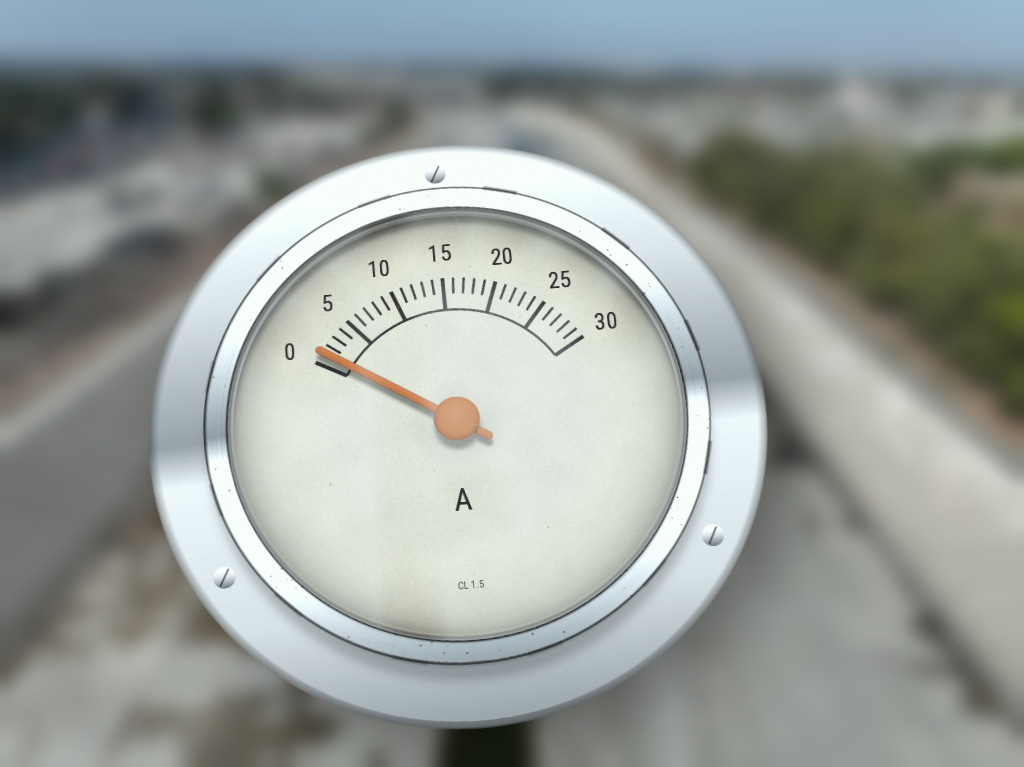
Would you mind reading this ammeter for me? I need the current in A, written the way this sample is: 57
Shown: 1
